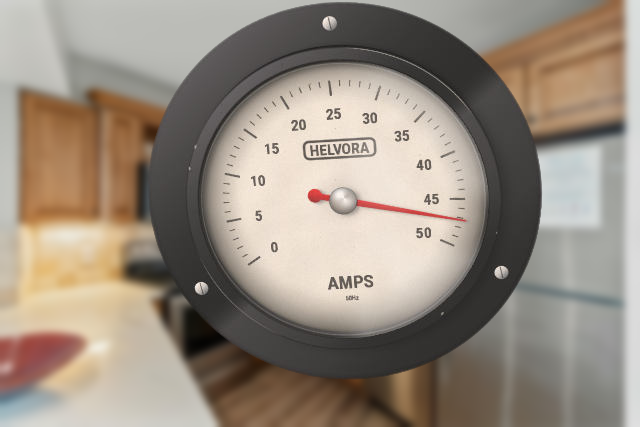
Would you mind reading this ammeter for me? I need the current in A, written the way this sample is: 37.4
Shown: 47
